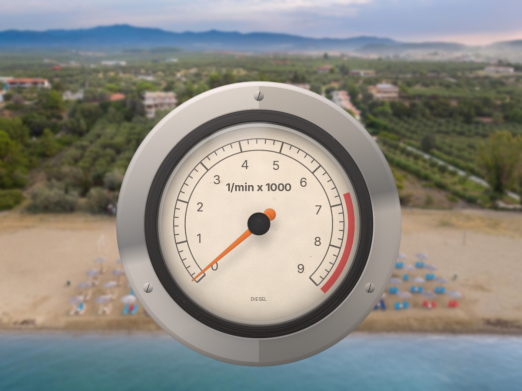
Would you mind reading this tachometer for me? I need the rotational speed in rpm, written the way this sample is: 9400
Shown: 100
